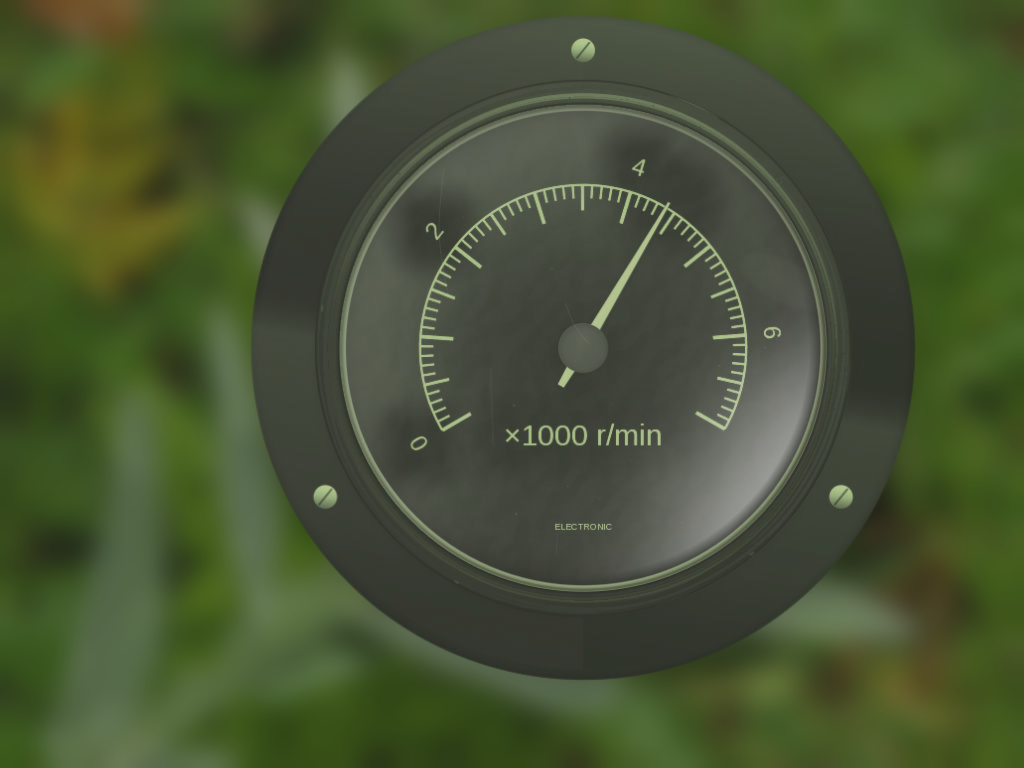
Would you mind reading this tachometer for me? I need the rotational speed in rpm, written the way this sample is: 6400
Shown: 4400
